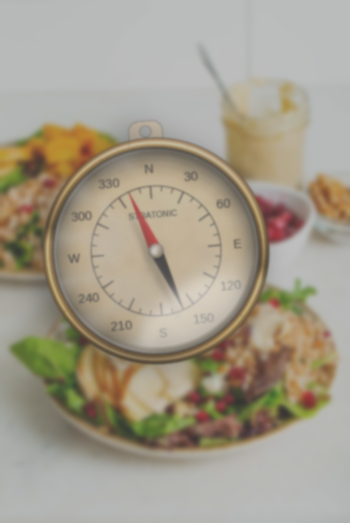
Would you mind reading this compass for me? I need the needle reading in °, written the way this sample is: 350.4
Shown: 340
